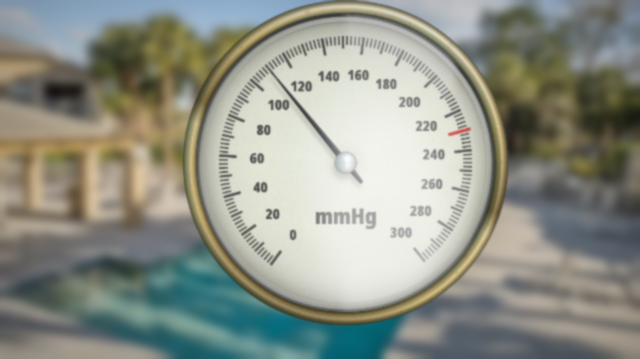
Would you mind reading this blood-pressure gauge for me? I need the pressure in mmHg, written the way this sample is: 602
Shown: 110
